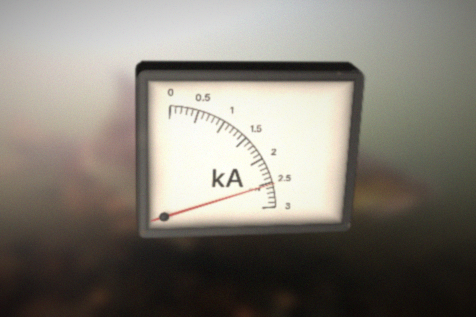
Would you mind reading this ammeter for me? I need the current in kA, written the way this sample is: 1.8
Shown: 2.5
